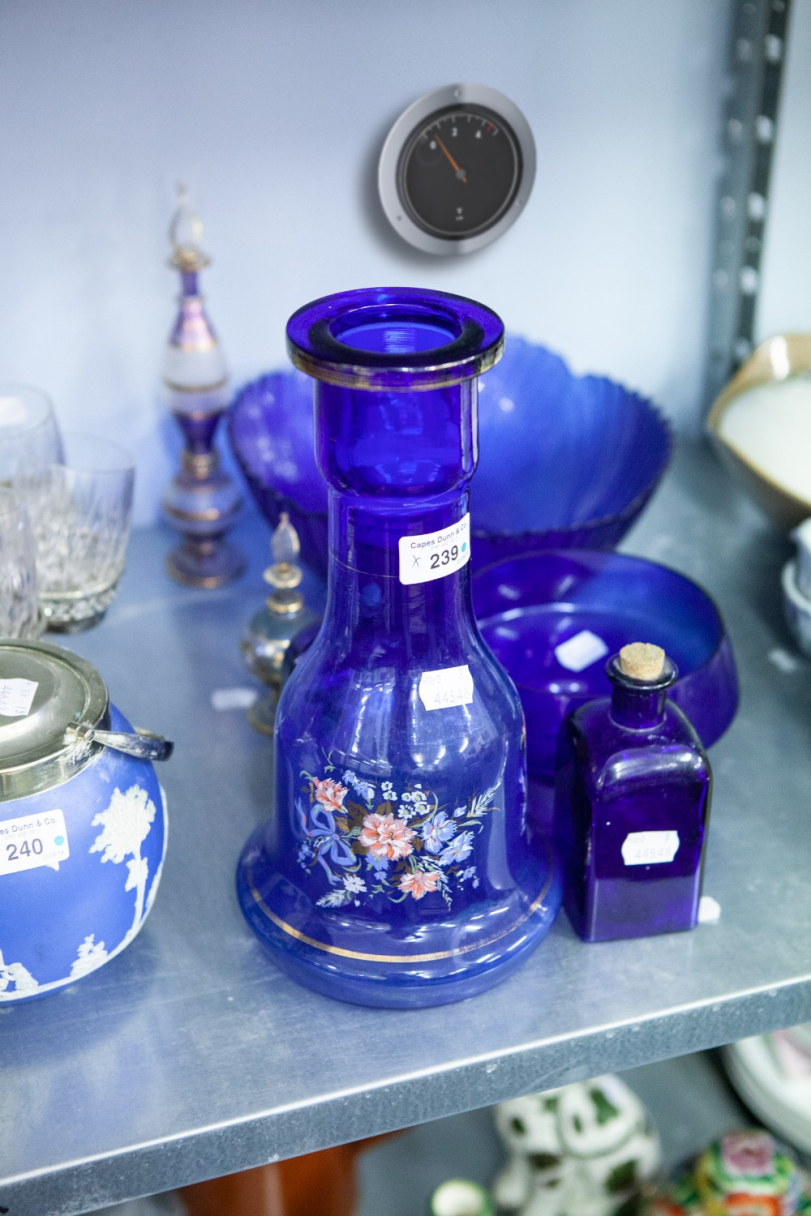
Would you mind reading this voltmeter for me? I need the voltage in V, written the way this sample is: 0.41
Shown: 0.5
